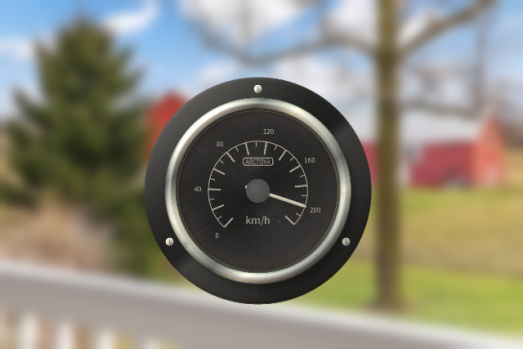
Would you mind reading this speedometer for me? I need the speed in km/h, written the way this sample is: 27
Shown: 200
